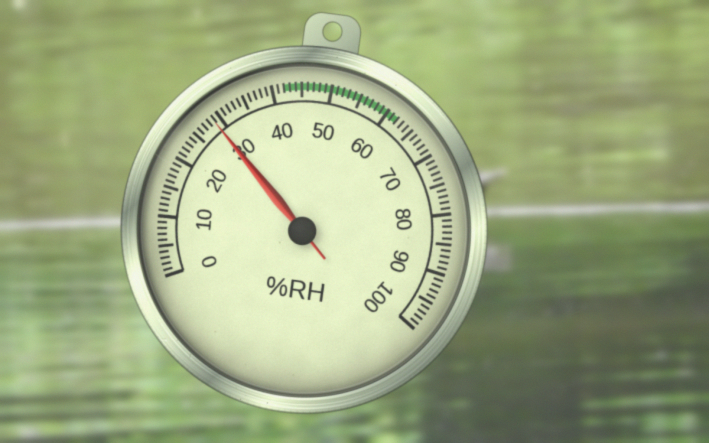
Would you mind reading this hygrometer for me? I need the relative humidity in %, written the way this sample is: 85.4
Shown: 29
